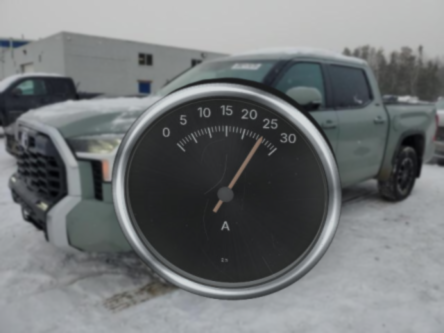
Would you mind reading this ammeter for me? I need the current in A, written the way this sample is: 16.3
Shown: 25
